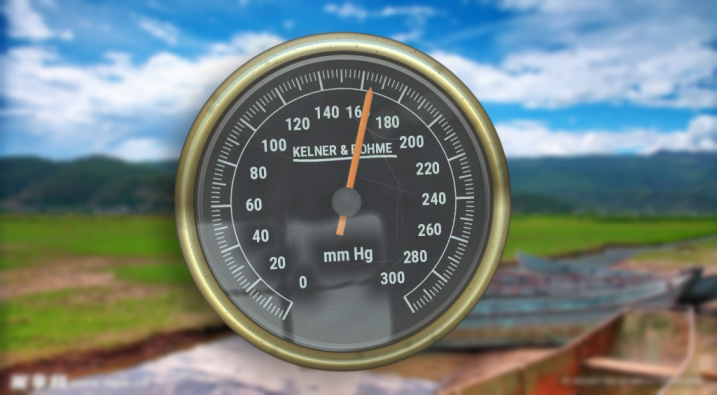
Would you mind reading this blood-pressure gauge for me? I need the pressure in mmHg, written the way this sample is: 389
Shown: 164
